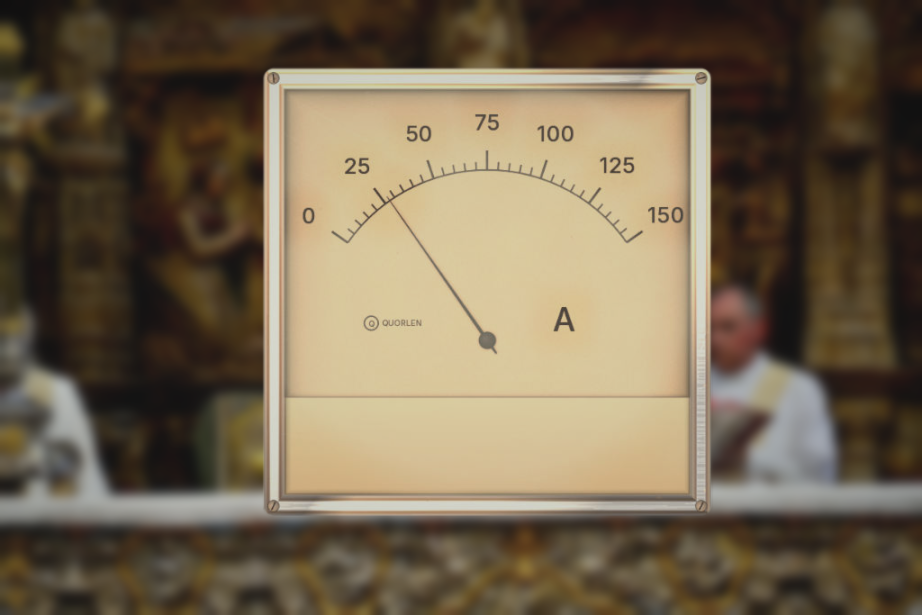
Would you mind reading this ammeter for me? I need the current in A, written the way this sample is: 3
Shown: 27.5
